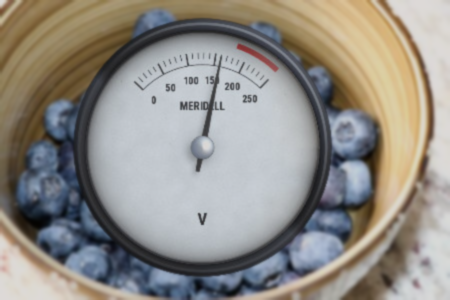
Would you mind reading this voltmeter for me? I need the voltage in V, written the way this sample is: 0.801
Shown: 160
